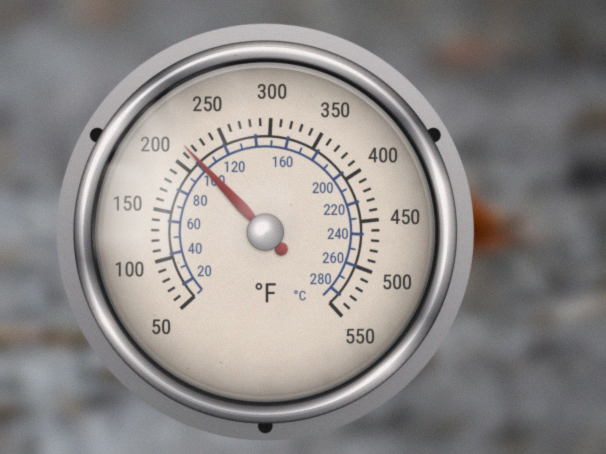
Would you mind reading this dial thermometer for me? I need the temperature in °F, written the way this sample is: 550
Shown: 215
